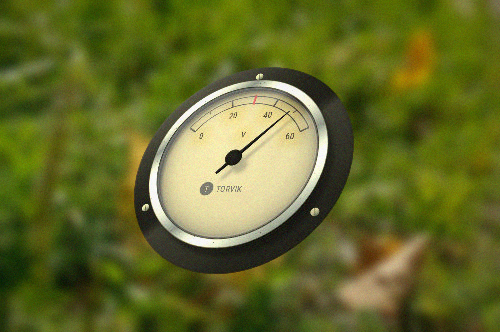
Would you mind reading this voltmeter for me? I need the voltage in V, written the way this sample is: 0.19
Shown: 50
